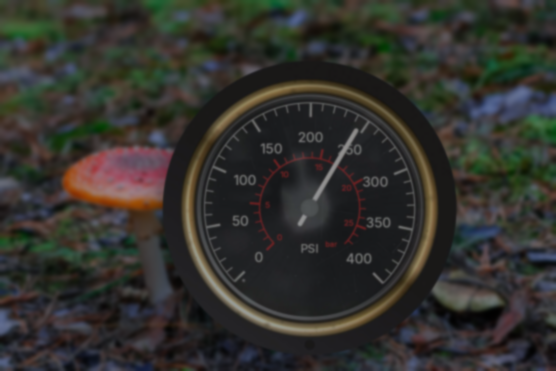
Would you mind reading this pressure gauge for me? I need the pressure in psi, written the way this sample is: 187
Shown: 245
